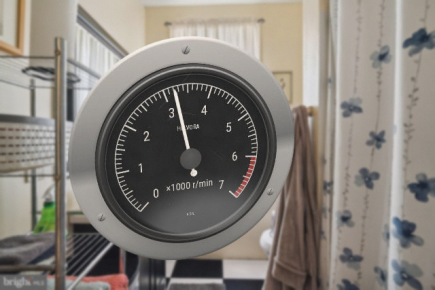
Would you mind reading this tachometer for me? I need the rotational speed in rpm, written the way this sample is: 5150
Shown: 3200
